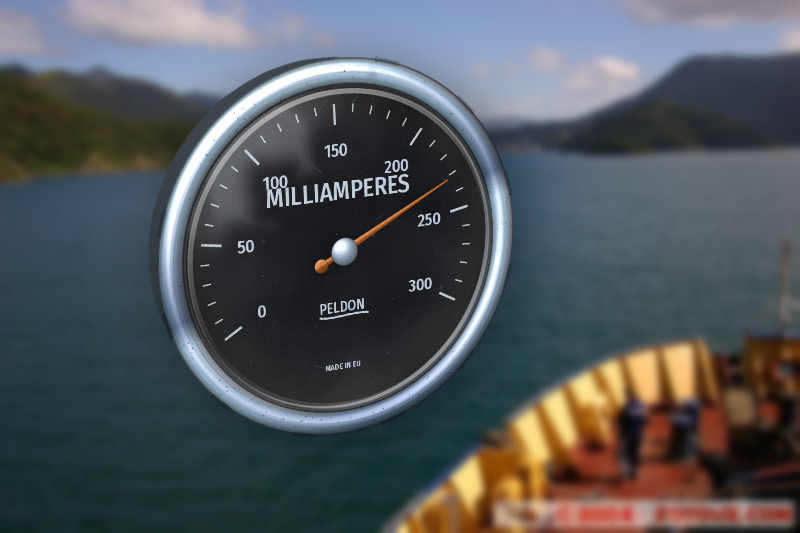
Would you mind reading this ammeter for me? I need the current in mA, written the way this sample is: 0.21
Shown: 230
